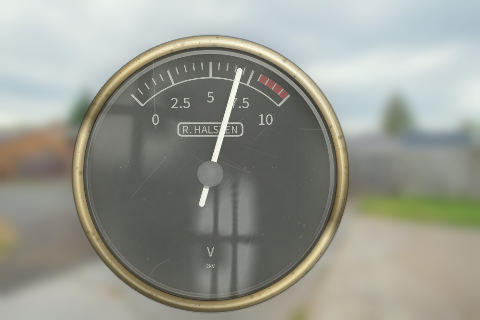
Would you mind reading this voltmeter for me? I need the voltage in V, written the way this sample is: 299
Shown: 6.75
